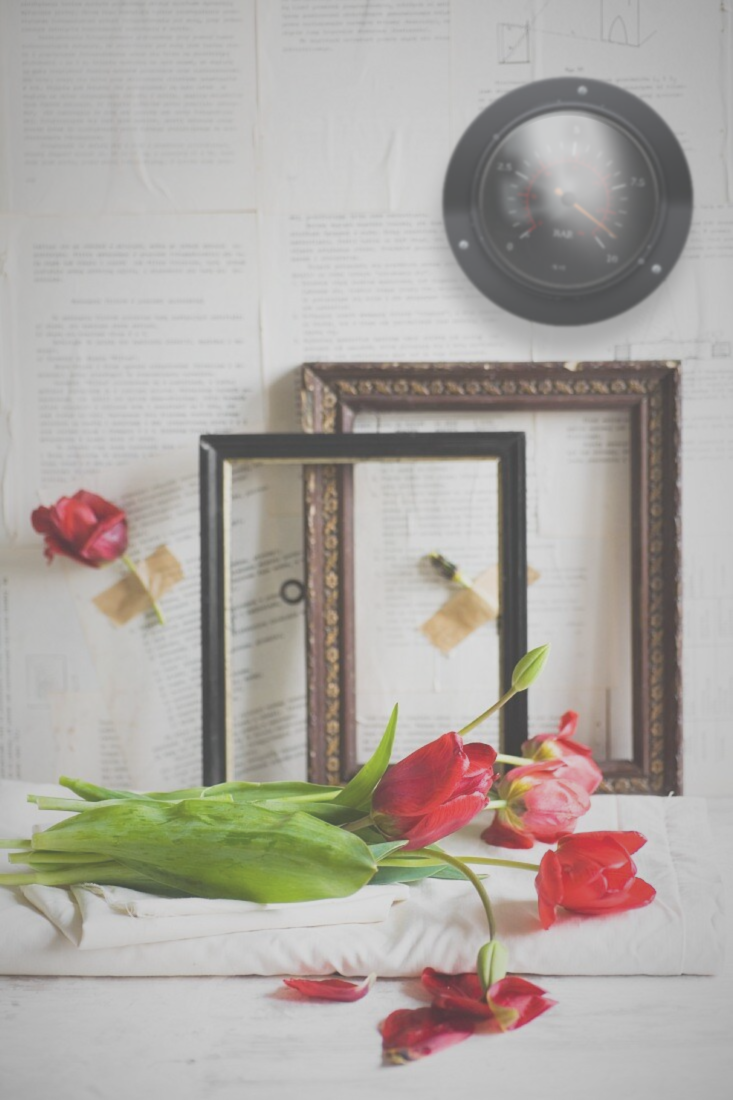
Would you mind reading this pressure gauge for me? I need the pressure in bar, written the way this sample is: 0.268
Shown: 9.5
